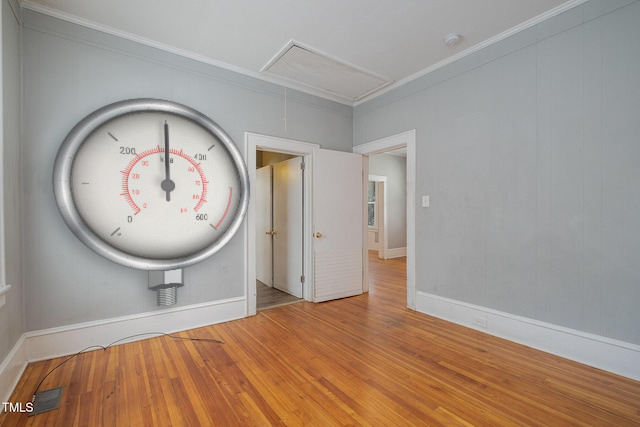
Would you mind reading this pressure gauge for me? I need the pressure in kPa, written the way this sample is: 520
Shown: 300
